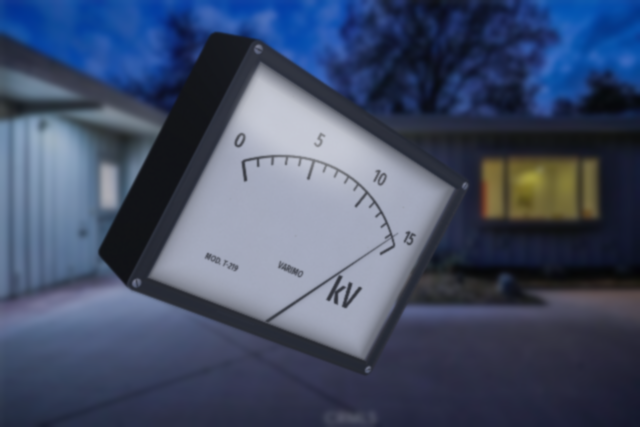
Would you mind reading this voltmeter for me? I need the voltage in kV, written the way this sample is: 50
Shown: 14
